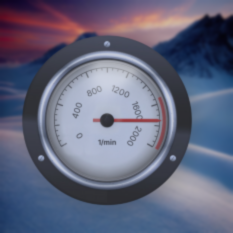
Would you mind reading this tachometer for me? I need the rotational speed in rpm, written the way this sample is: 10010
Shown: 1750
